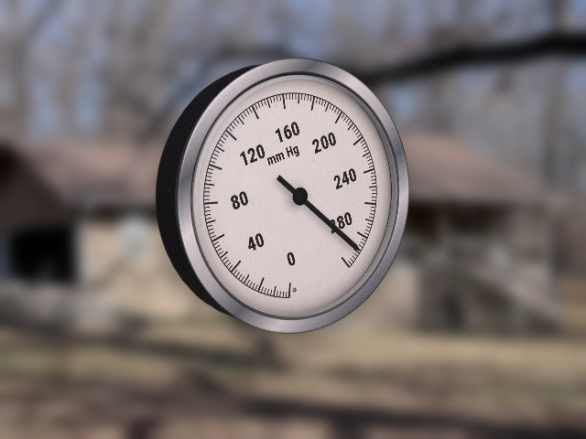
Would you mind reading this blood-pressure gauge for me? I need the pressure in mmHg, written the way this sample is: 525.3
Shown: 290
